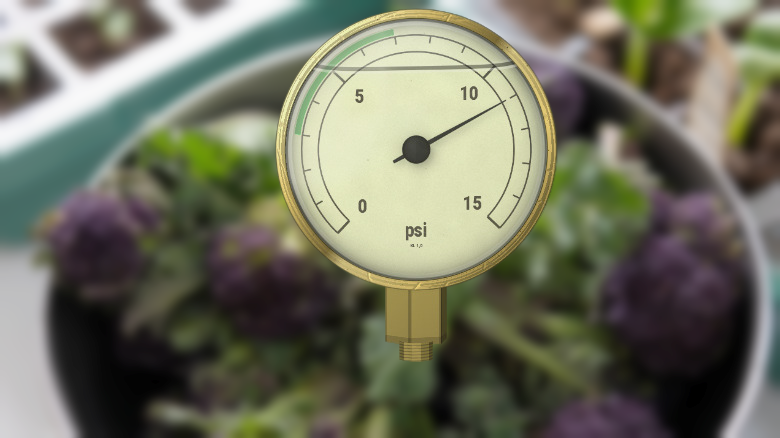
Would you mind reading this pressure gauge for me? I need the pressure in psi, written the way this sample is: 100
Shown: 11
